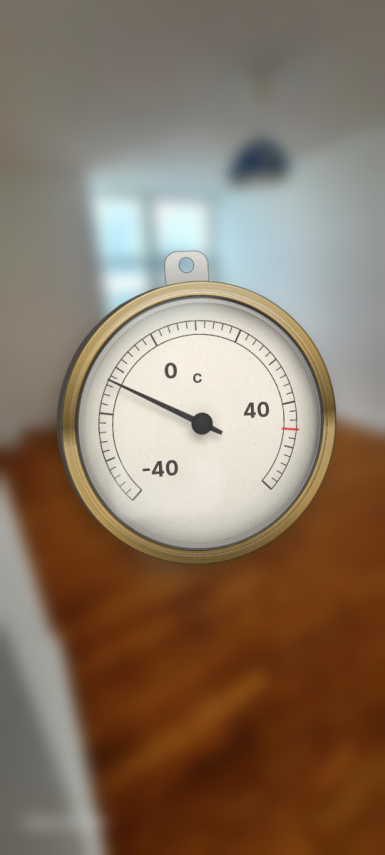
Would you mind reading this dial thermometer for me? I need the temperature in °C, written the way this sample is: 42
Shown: -13
